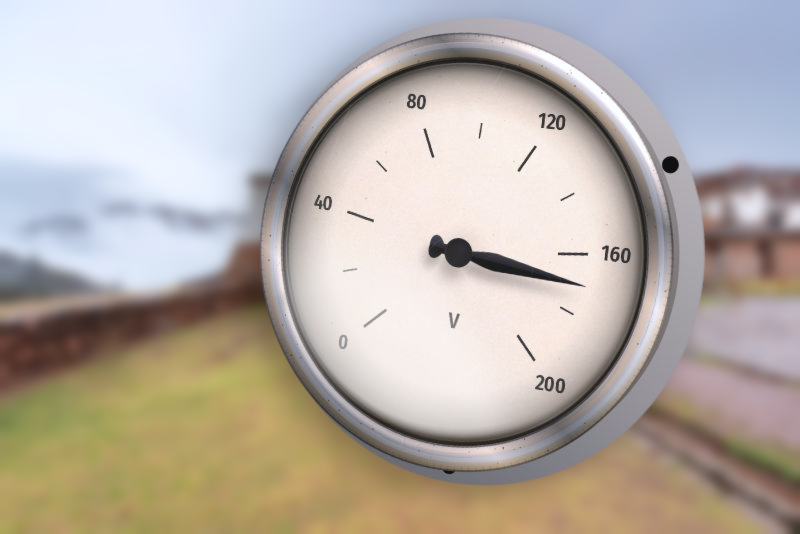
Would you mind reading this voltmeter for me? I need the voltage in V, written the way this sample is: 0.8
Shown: 170
